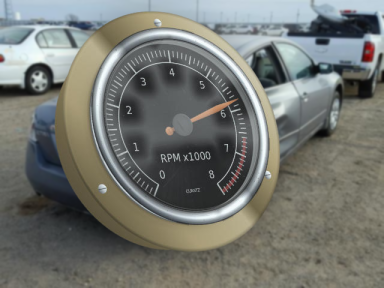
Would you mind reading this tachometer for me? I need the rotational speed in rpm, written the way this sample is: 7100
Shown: 5800
